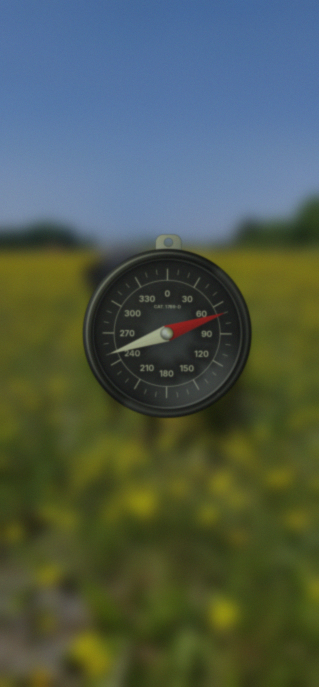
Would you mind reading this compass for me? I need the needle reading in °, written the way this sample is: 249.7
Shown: 70
